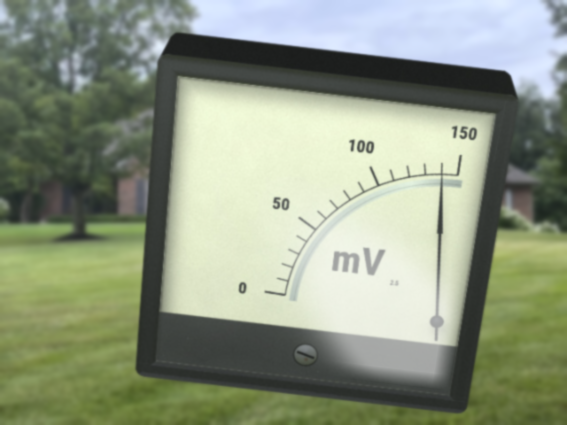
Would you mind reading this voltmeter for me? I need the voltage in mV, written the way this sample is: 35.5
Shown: 140
